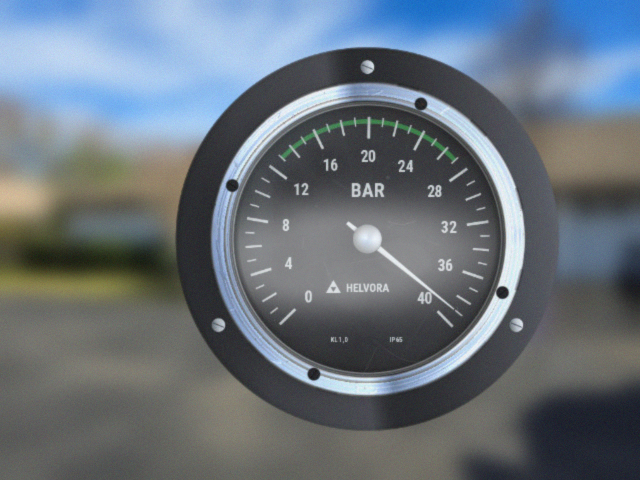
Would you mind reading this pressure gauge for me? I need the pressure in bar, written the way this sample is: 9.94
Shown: 39
